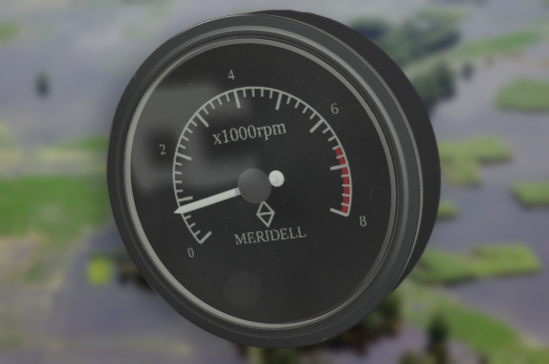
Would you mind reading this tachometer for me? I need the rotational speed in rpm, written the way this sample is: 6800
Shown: 800
